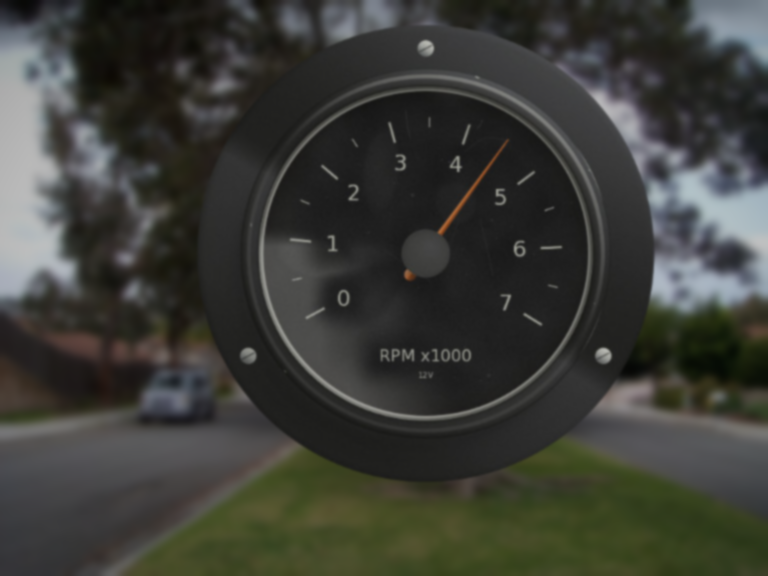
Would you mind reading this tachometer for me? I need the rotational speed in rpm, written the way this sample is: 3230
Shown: 4500
